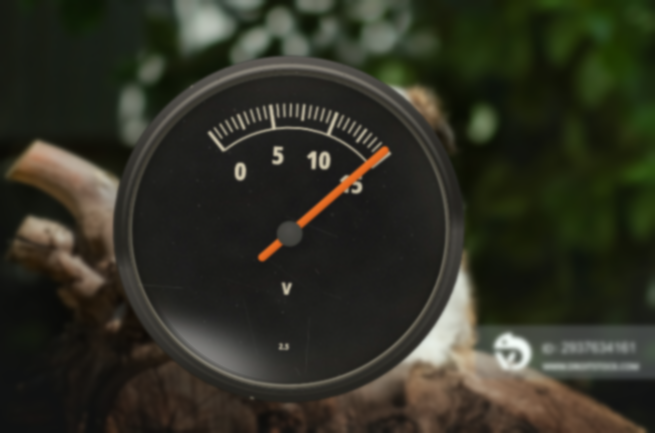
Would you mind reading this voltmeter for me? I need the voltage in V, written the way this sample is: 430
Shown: 14.5
